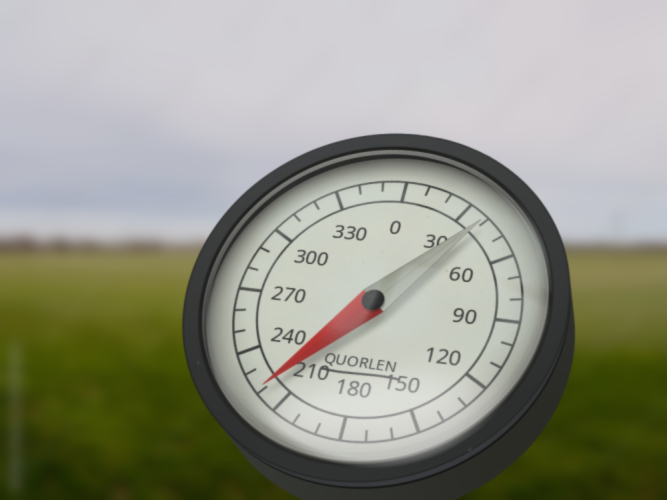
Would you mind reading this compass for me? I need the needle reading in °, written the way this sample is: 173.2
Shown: 220
